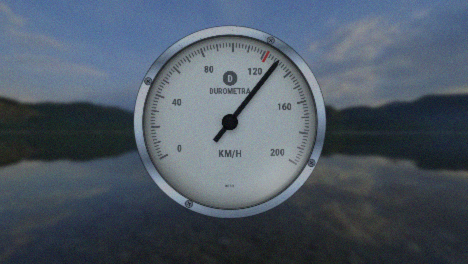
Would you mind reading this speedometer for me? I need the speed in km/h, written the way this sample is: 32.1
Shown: 130
